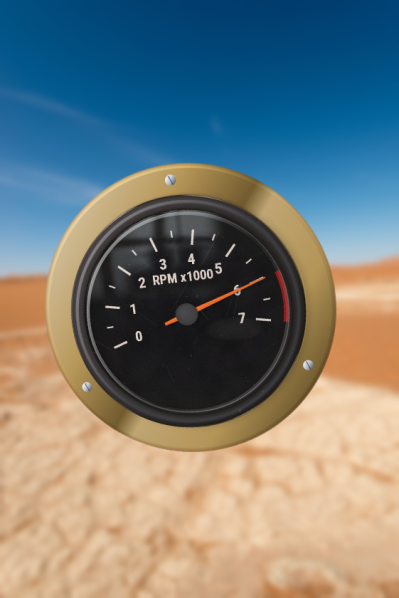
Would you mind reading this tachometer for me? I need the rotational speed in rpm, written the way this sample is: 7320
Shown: 6000
